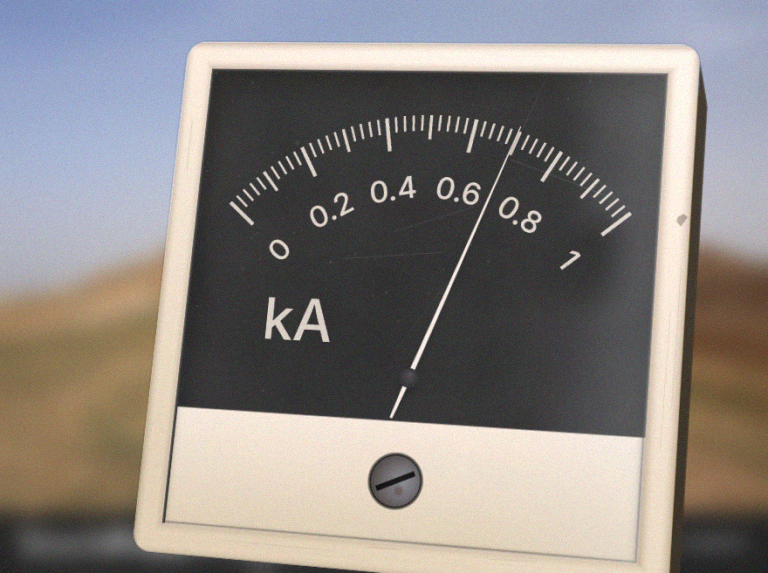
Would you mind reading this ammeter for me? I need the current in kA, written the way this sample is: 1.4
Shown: 0.7
